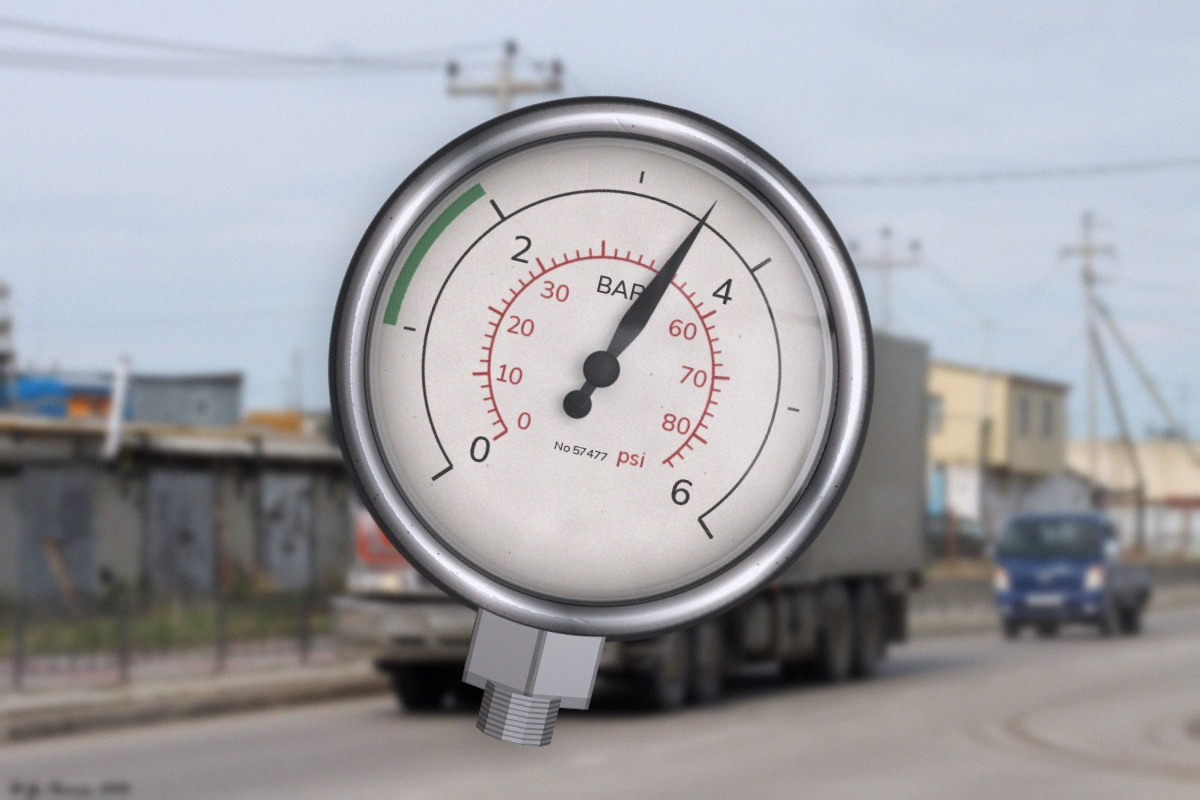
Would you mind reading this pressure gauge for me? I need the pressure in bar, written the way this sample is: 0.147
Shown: 3.5
